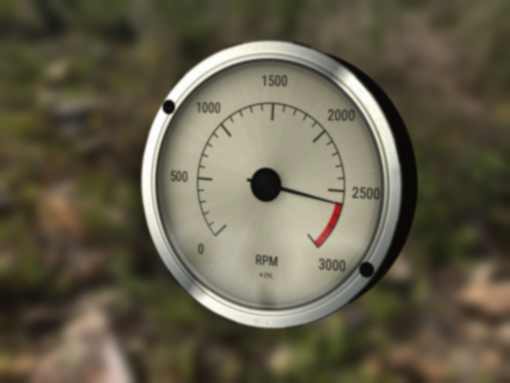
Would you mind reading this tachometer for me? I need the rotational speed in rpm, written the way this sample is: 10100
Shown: 2600
